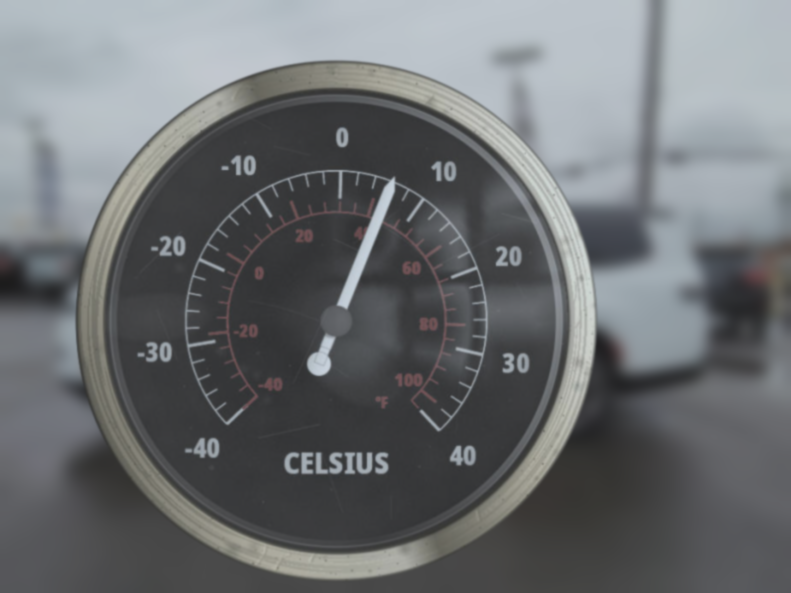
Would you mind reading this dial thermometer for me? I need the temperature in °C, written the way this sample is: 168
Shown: 6
